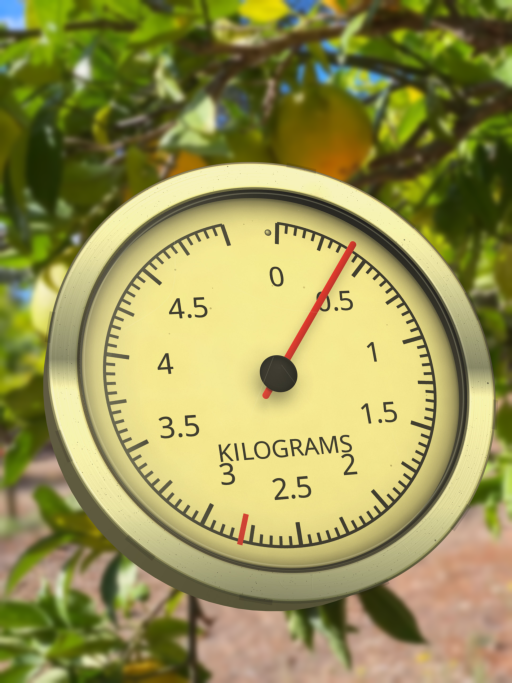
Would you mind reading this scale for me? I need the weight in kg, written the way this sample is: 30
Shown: 0.4
